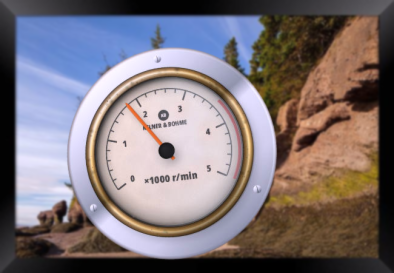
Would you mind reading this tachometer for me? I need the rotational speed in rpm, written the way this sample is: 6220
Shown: 1800
